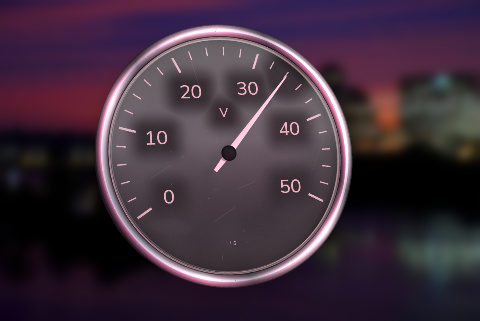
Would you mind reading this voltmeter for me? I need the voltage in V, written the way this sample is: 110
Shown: 34
